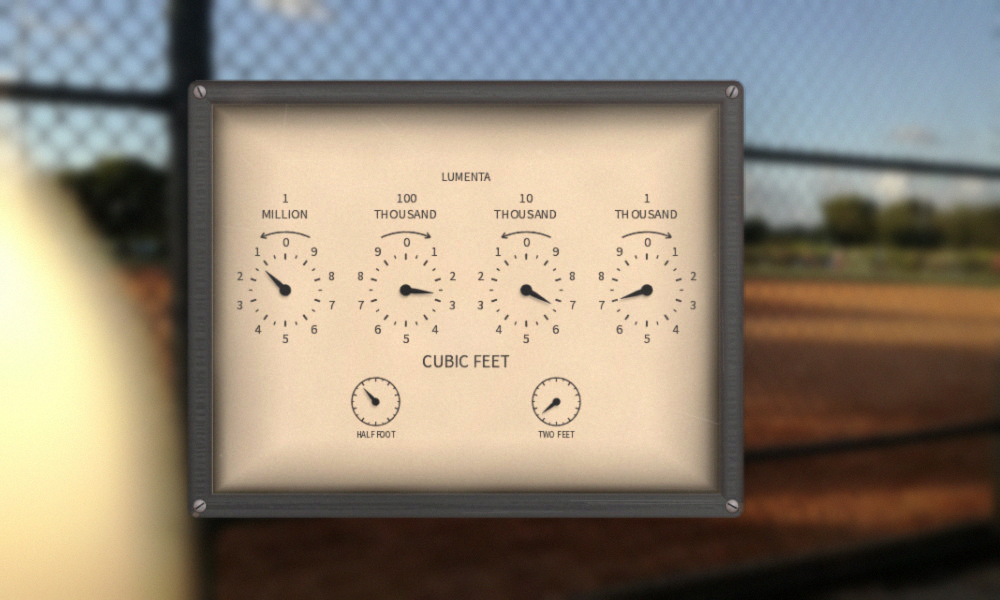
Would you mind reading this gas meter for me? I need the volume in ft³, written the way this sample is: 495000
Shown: 126700
